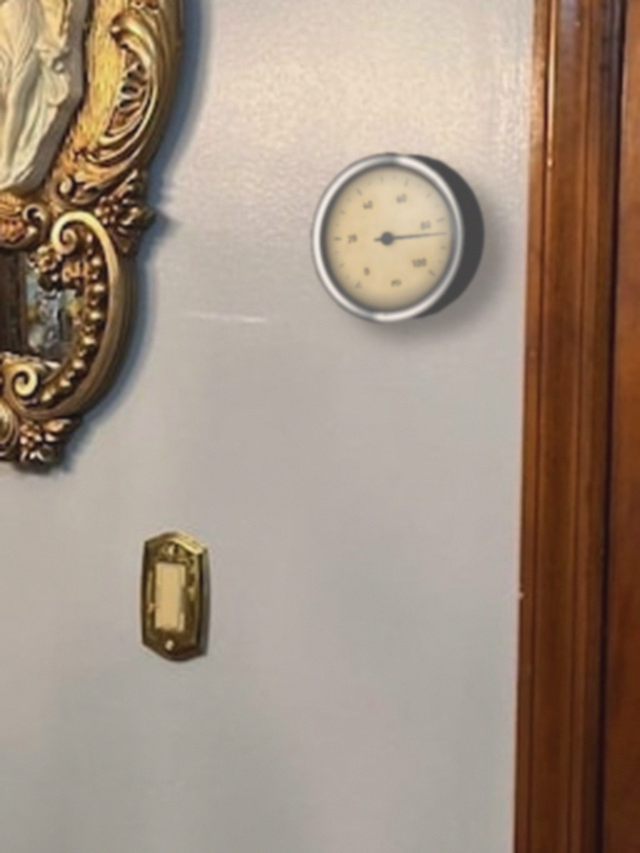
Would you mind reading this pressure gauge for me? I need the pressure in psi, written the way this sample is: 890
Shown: 85
